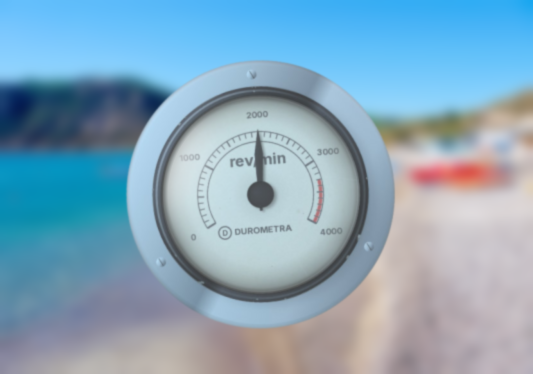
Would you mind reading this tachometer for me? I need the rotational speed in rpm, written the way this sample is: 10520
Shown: 2000
